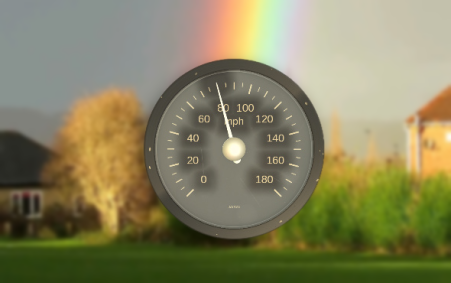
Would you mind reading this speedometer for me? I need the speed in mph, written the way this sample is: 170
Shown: 80
